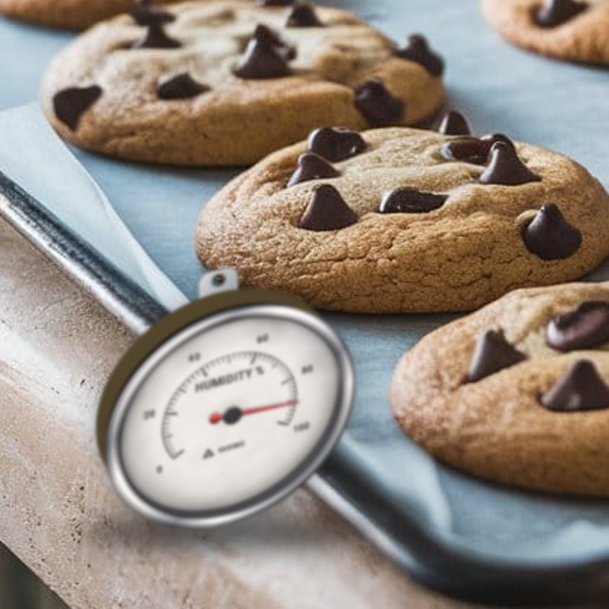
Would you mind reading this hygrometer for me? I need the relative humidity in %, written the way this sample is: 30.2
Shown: 90
